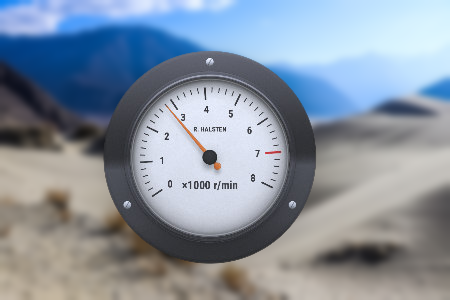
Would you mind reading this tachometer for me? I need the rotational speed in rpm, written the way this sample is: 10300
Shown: 2800
